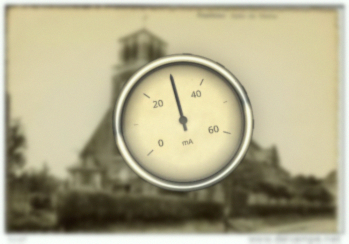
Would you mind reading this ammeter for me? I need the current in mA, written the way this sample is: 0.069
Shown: 30
